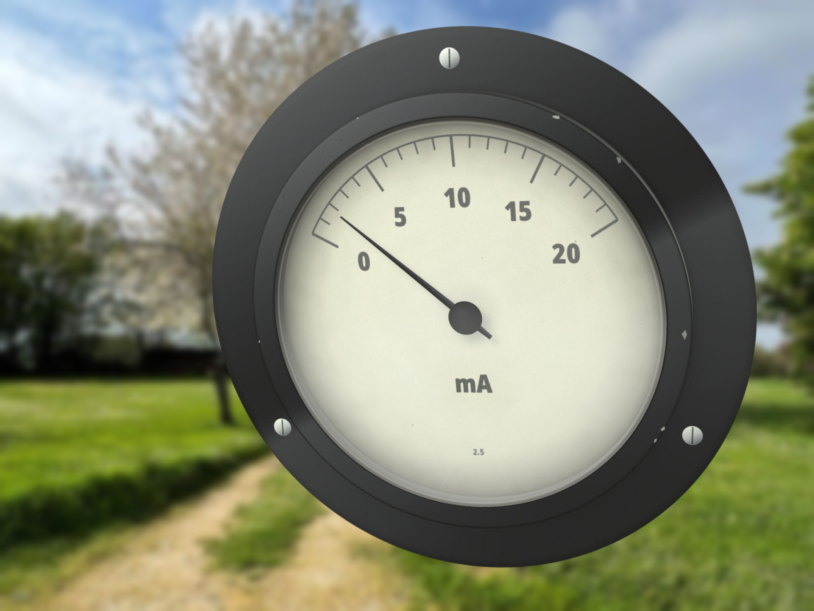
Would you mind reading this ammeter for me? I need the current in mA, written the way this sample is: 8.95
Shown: 2
